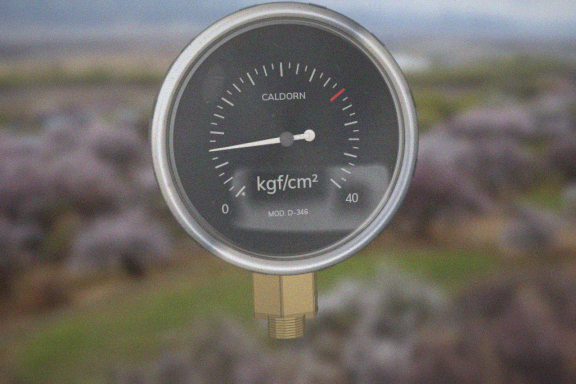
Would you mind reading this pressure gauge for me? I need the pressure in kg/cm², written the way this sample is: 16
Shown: 6
